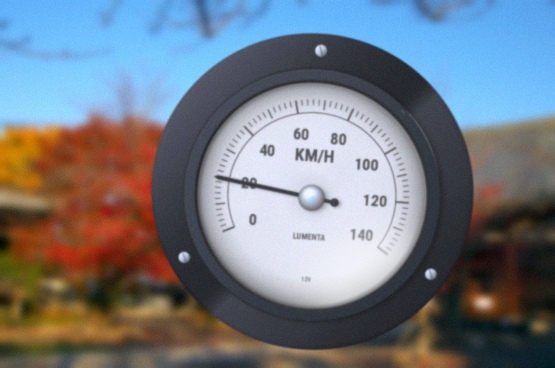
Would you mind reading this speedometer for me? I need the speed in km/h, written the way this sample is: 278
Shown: 20
